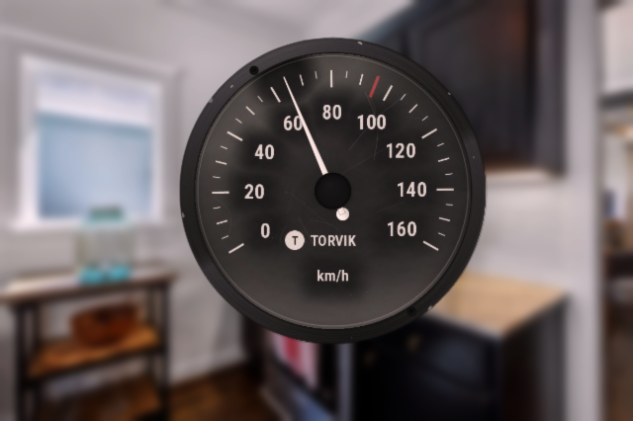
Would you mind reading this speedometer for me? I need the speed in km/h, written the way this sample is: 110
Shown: 65
